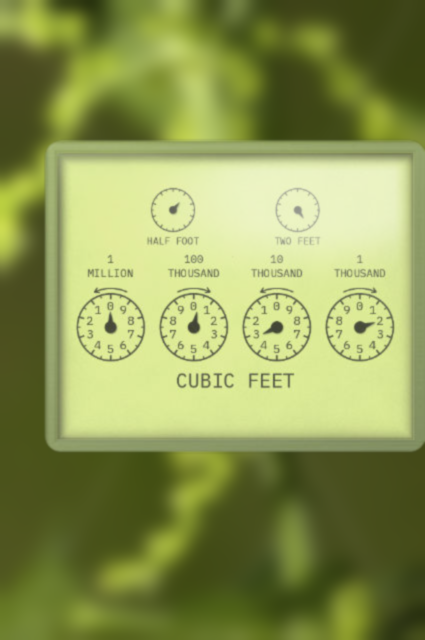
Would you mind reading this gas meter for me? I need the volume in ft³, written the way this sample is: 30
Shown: 3200
